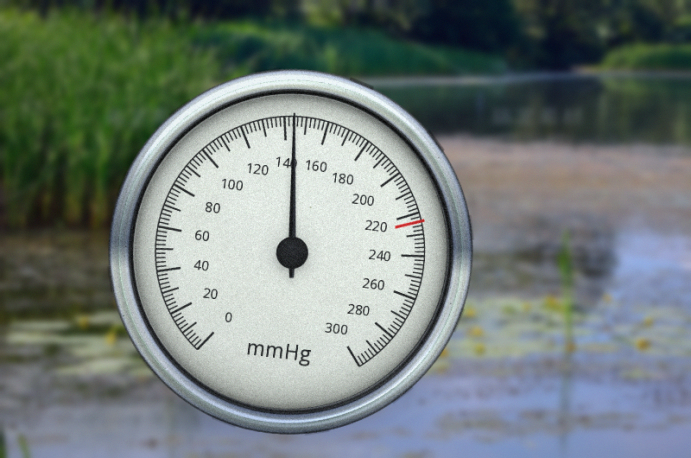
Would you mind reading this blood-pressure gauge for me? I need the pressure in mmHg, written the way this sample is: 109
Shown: 144
